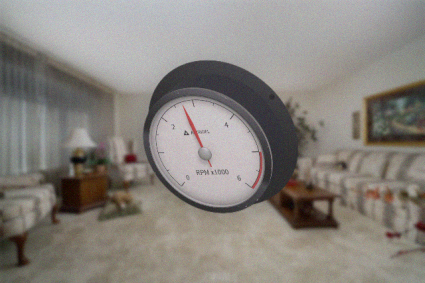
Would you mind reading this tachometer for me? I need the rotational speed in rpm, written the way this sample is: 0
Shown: 2750
